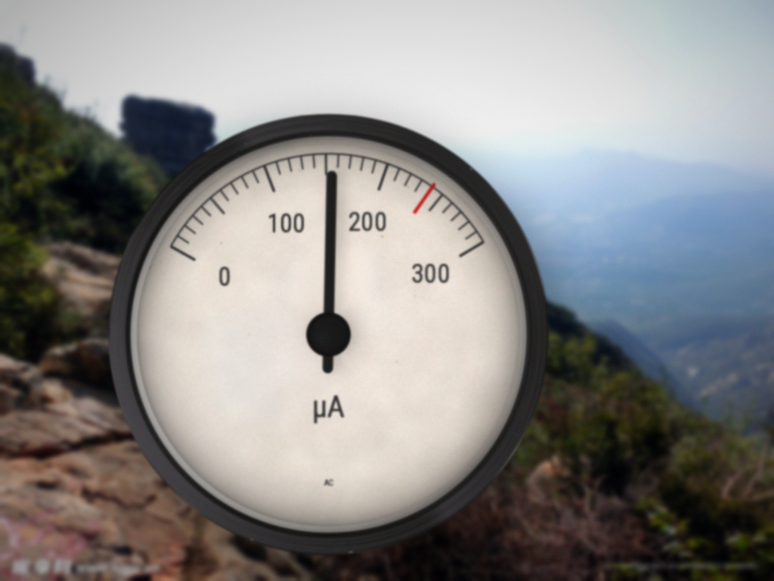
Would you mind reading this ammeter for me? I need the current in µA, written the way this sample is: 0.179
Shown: 155
